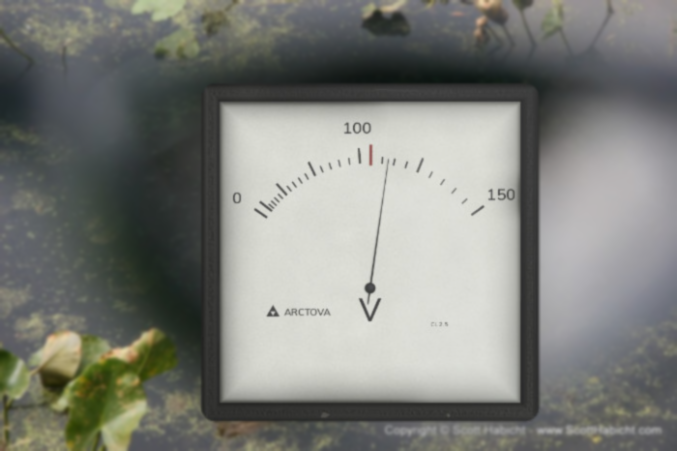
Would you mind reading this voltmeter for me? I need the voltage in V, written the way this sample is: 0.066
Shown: 112.5
